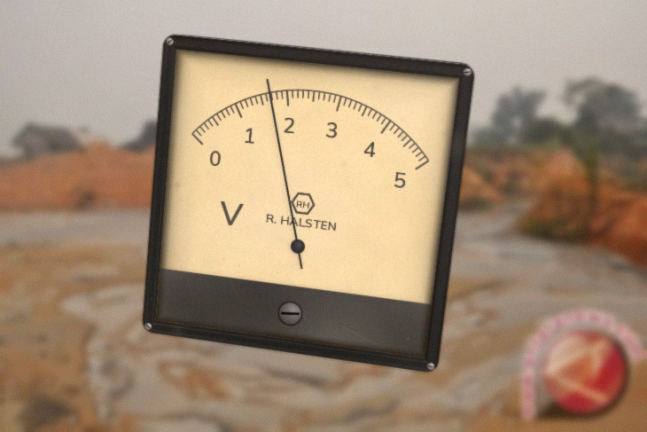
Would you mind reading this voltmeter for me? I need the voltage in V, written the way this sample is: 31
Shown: 1.7
